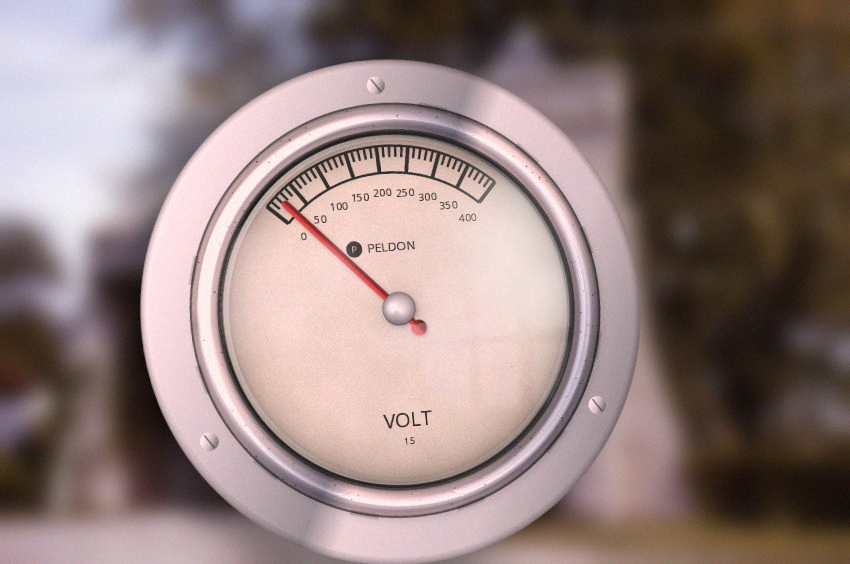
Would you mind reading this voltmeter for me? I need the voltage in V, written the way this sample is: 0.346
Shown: 20
